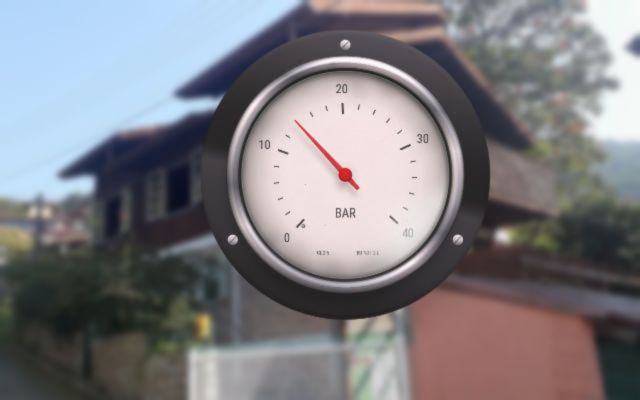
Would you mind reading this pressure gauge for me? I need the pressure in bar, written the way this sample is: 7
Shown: 14
